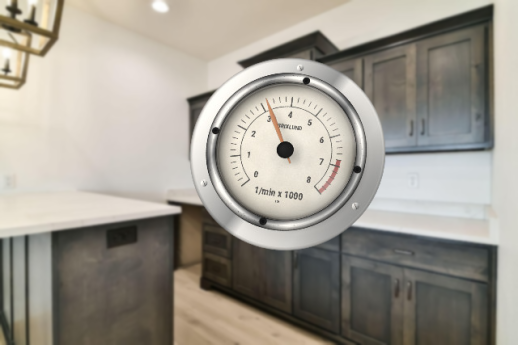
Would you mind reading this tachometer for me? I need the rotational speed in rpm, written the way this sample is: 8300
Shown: 3200
